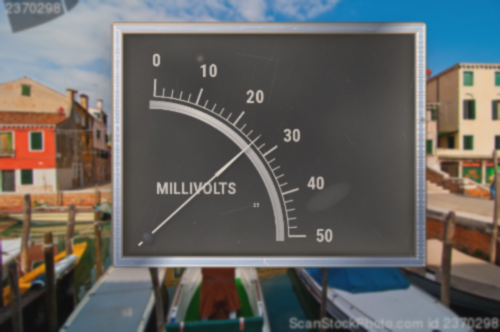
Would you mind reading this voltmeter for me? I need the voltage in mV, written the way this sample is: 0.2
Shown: 26
